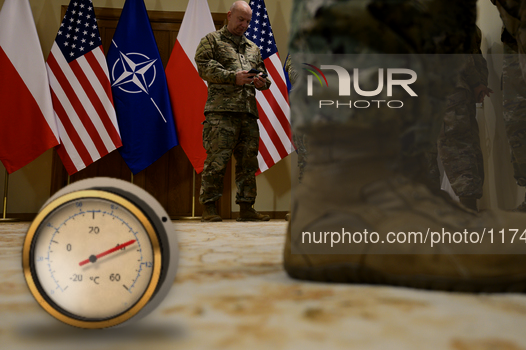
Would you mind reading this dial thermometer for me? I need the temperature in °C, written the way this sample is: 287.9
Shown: 40
